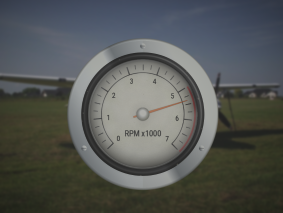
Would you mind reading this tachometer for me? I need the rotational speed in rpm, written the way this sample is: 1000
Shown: 5375
